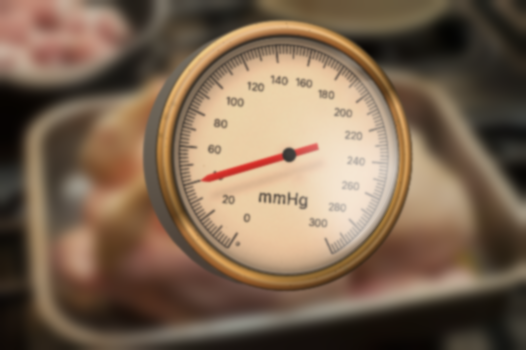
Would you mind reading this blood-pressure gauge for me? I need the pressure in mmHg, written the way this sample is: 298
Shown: 40
